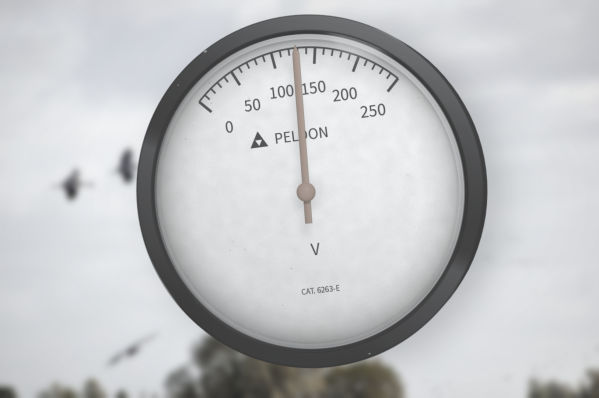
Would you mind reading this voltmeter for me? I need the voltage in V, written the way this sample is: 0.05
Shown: 130
